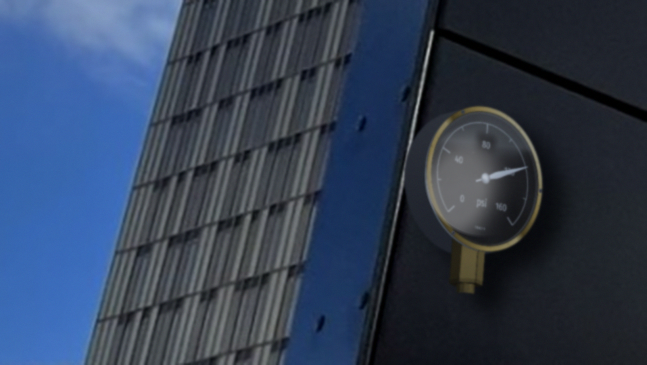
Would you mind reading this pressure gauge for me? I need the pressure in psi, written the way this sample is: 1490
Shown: 120
